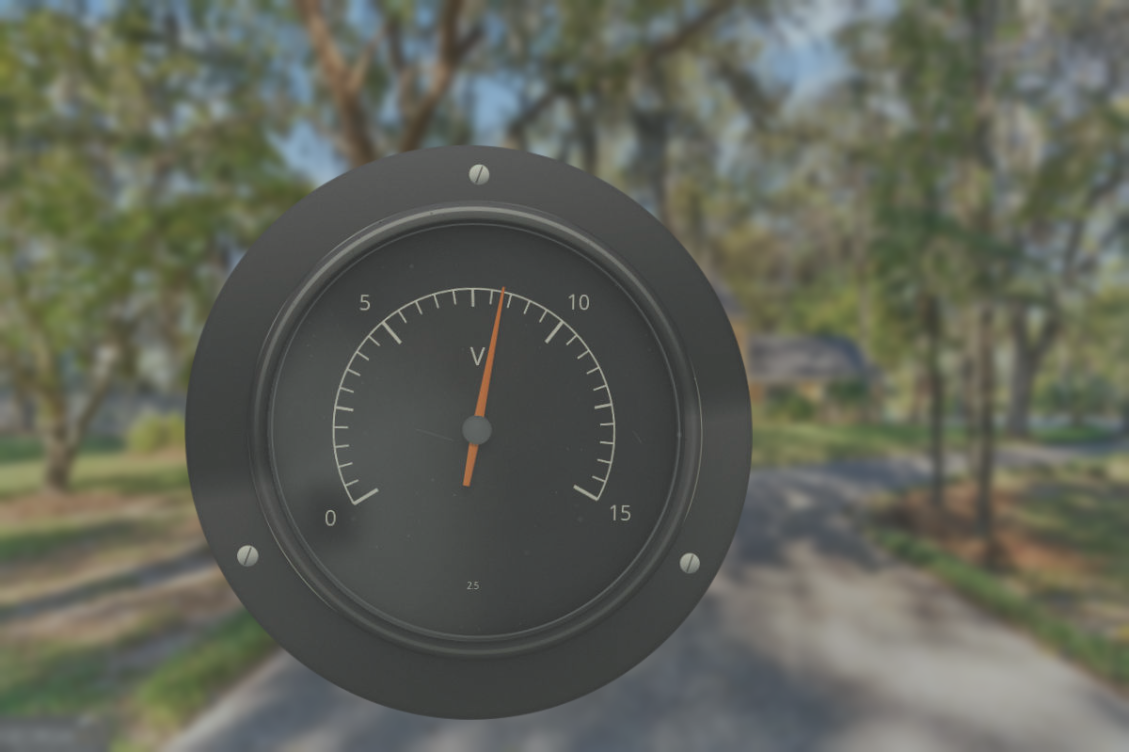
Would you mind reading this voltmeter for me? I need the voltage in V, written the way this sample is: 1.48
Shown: 8.25
